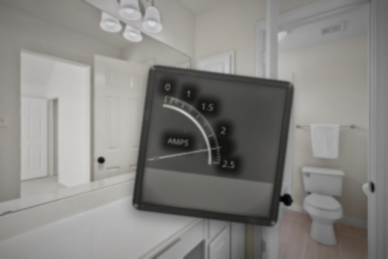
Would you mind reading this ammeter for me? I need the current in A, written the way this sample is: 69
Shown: 2.25
